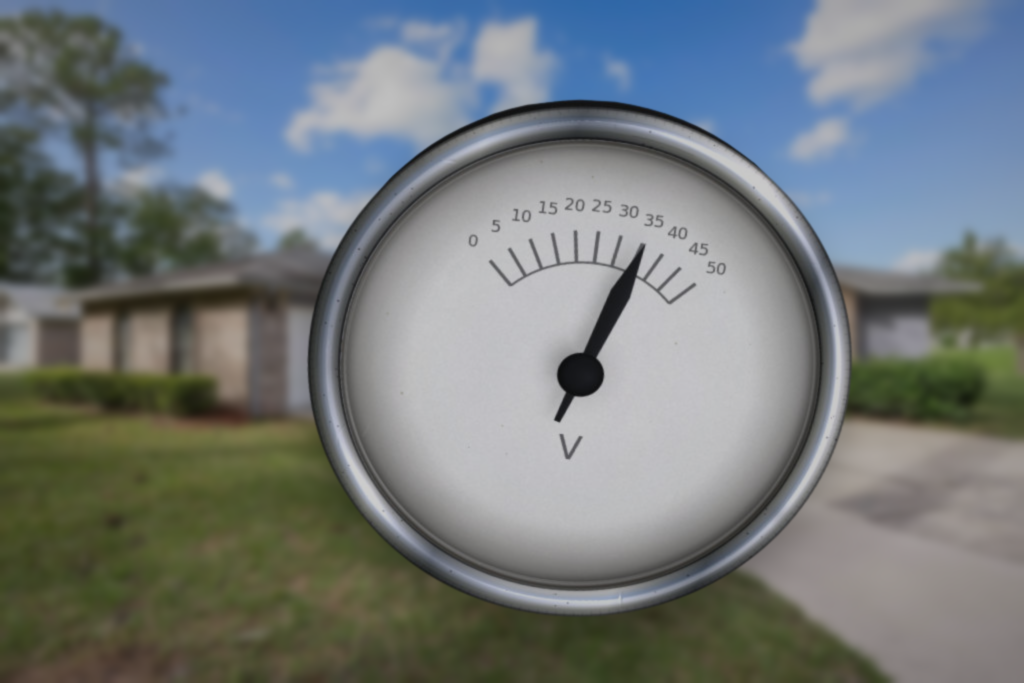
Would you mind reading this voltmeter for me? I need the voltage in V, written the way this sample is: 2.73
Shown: 35
